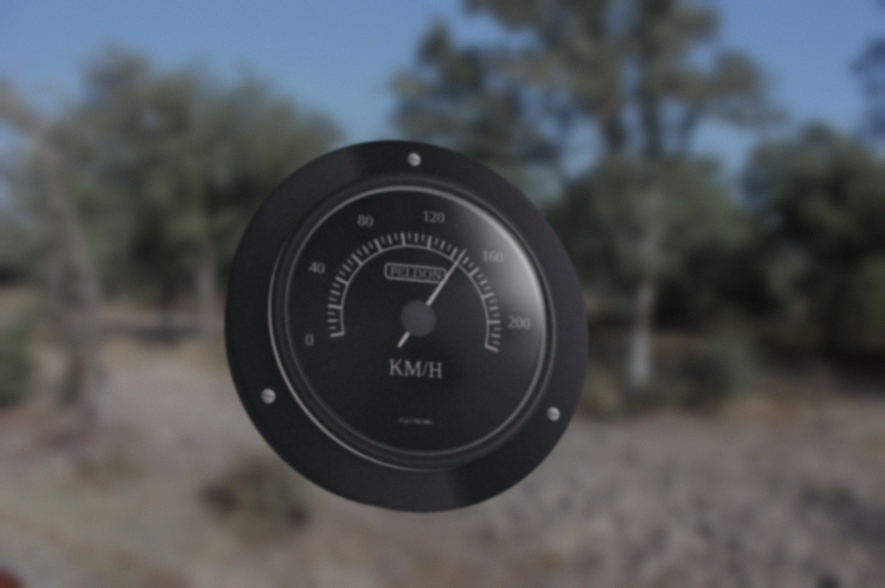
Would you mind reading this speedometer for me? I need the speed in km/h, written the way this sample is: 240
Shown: 145
